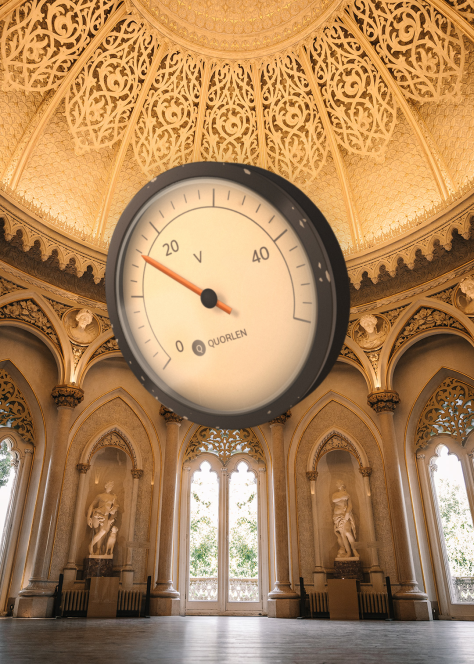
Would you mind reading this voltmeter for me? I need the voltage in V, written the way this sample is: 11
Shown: 16
